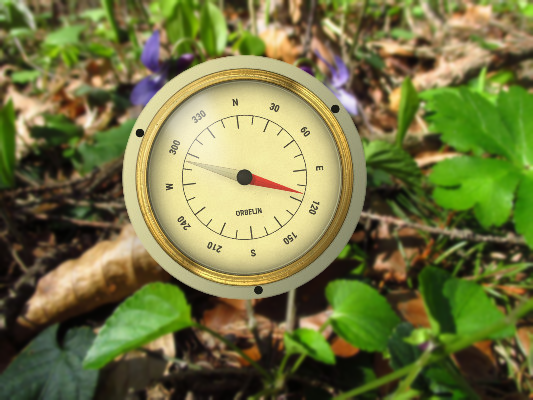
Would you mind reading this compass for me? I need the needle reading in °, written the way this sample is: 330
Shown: 112.5
